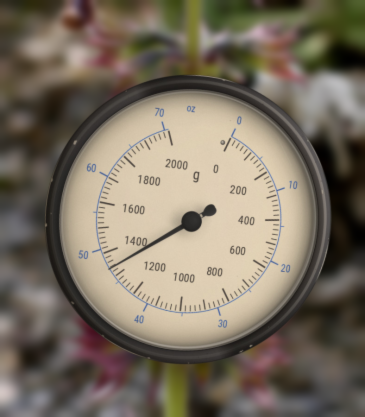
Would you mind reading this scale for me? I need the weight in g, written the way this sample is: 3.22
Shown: 1340
